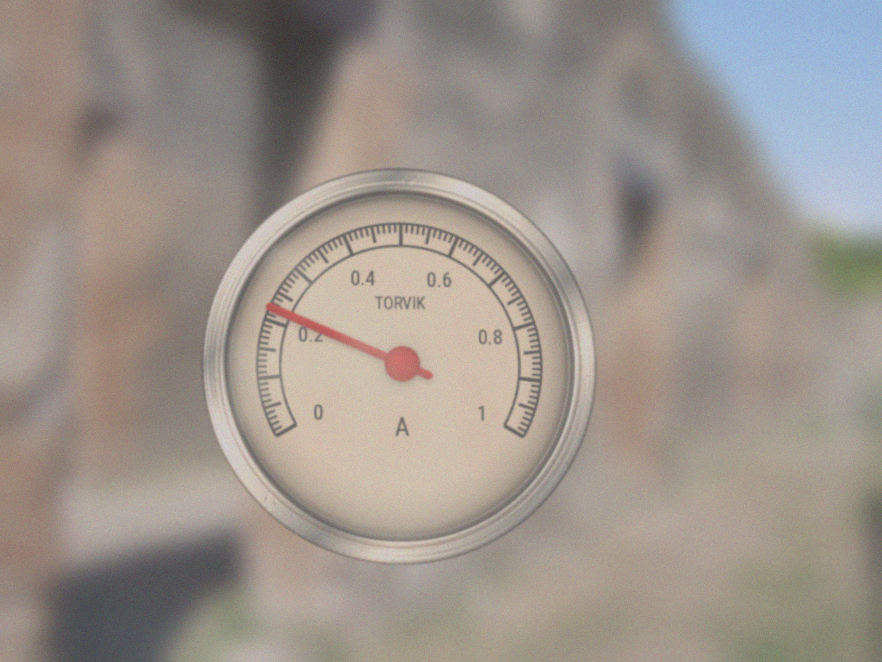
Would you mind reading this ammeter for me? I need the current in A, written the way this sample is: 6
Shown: 0.22
